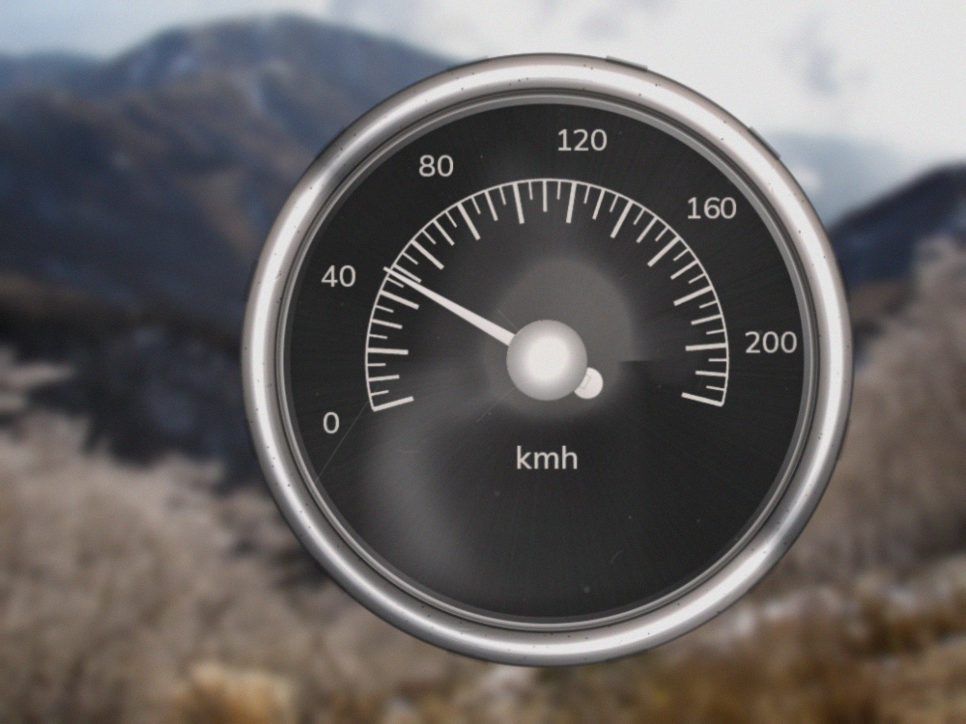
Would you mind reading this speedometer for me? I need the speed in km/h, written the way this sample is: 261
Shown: 47.5
